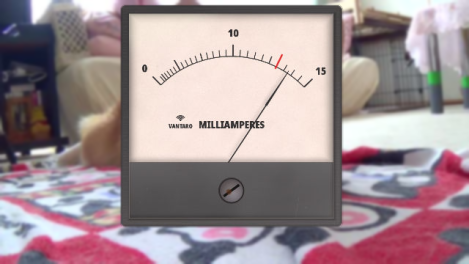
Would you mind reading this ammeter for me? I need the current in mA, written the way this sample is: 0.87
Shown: 13.75
